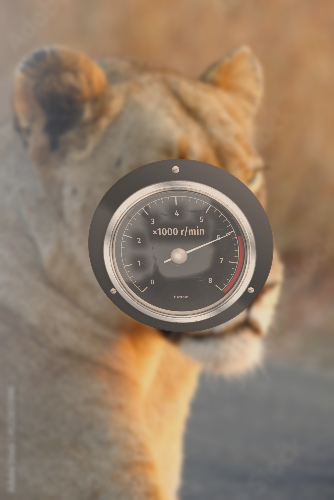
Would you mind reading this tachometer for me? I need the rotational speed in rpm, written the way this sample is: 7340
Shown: 6000
